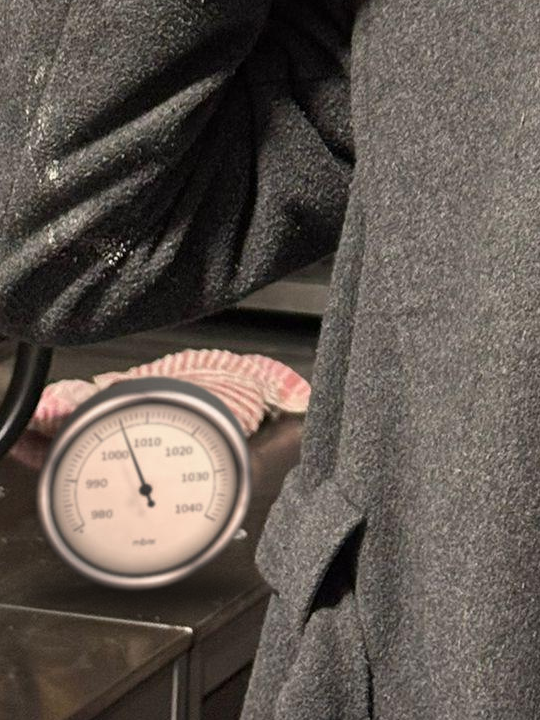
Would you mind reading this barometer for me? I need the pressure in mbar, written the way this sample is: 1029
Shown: 1005
